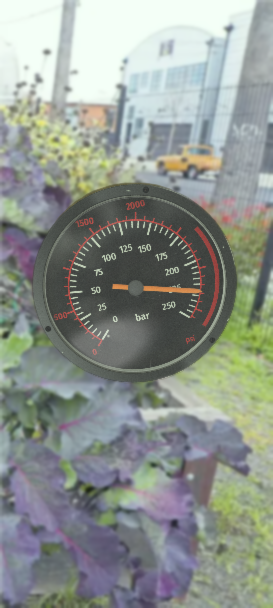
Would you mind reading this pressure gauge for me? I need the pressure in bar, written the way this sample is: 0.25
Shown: 225
